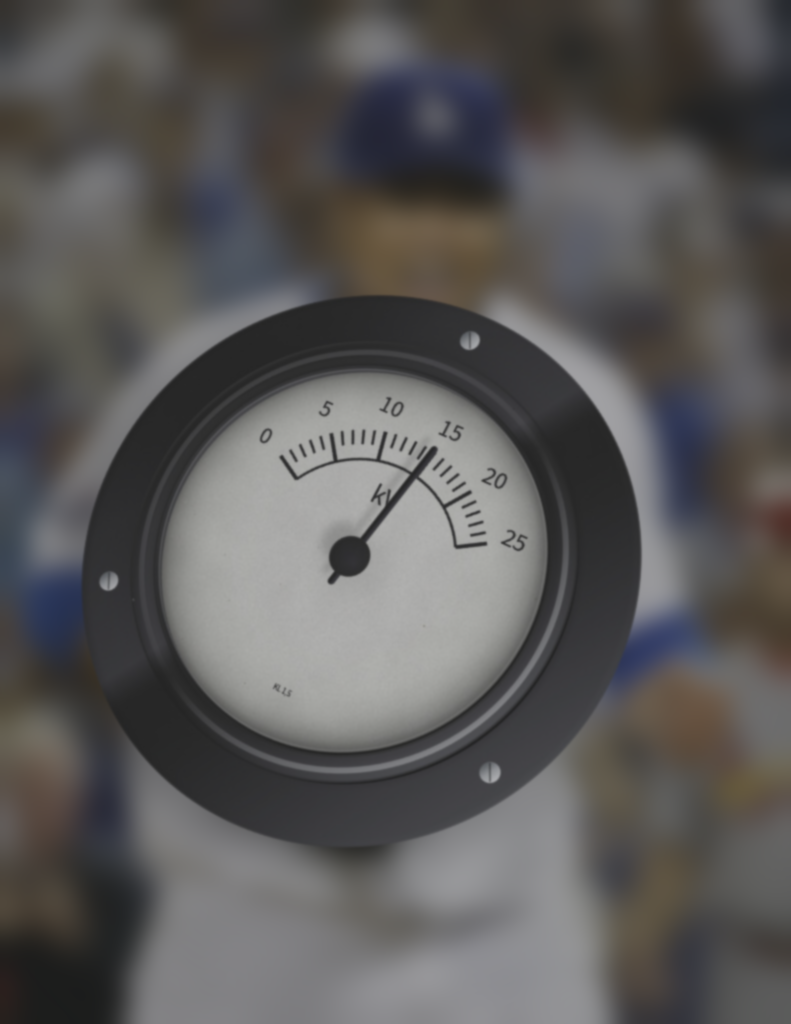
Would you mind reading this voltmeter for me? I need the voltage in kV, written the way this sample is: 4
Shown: 15
